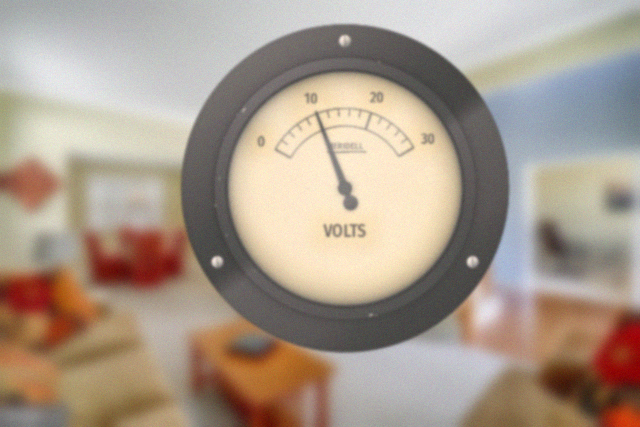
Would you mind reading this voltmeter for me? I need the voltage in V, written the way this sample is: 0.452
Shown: 10
